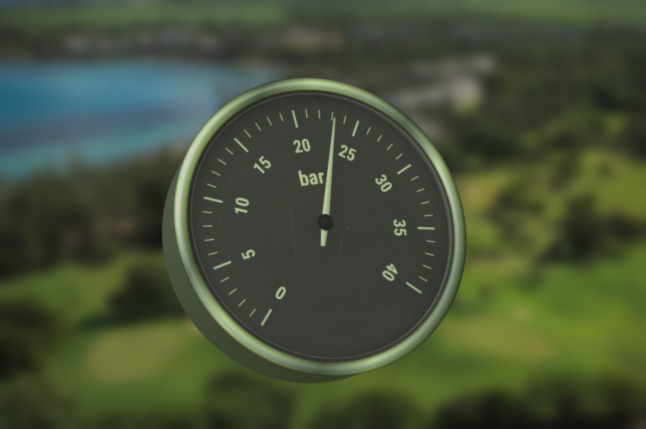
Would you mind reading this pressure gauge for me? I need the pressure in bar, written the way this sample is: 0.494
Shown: 23
